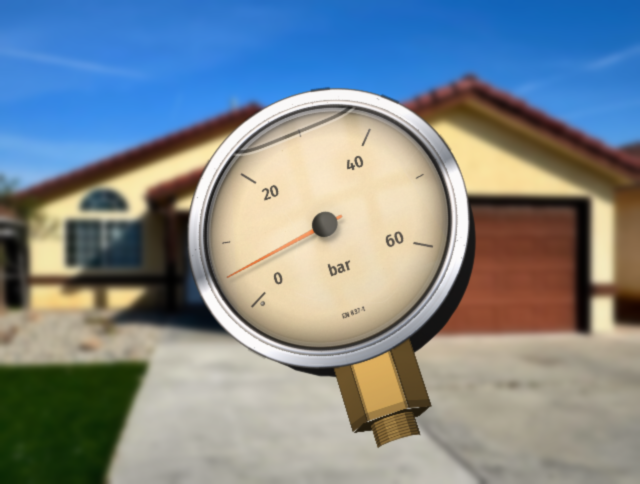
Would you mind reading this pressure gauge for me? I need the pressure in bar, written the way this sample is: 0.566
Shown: 5
